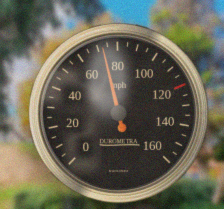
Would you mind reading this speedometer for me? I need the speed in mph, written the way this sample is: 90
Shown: 72.5
